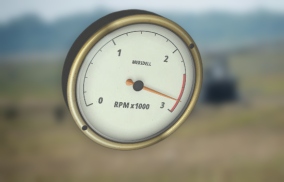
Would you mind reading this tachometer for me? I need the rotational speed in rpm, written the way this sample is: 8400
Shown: 2800
